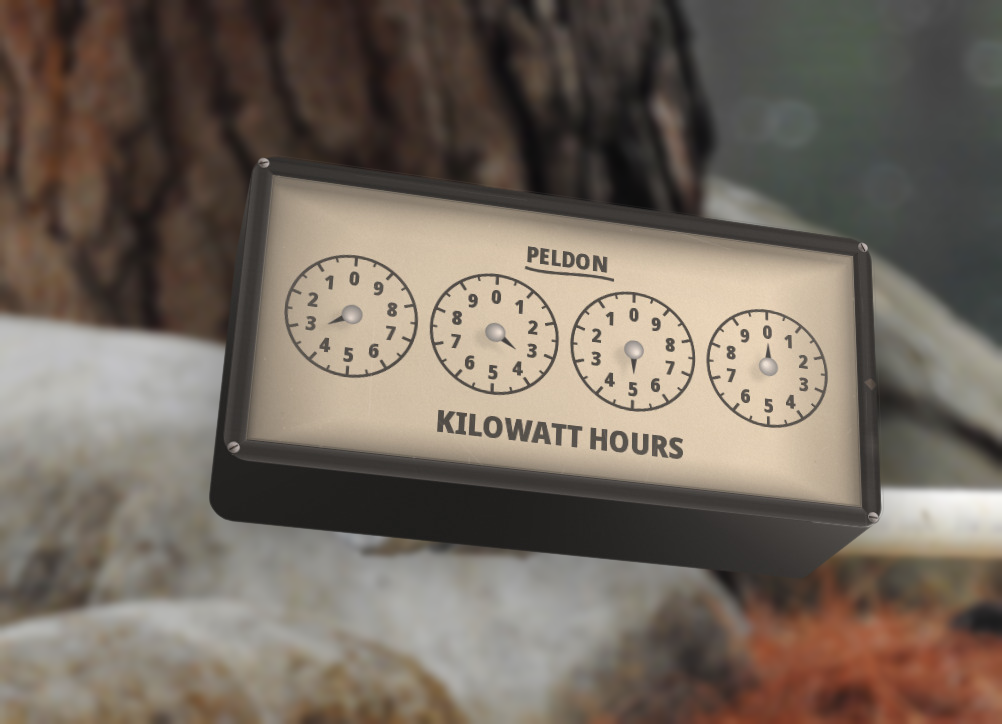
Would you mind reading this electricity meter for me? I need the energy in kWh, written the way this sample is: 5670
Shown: 3350
